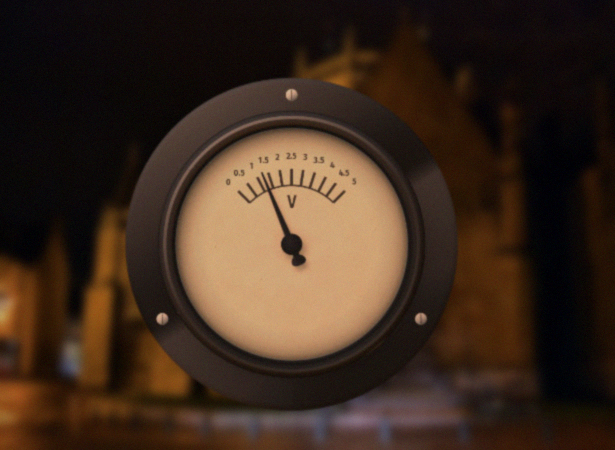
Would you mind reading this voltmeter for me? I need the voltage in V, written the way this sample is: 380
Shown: 1.25
